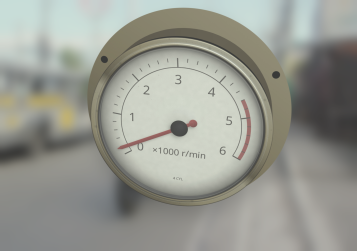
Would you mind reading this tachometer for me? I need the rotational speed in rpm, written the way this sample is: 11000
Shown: 200
